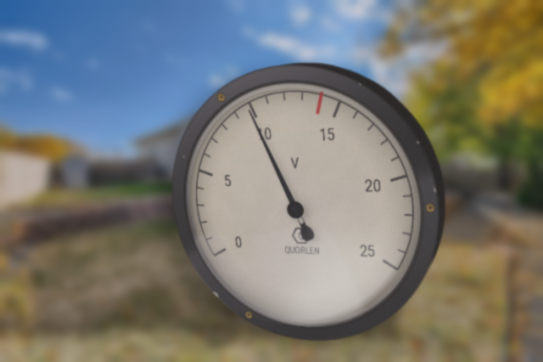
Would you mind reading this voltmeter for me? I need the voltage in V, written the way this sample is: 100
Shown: 10
